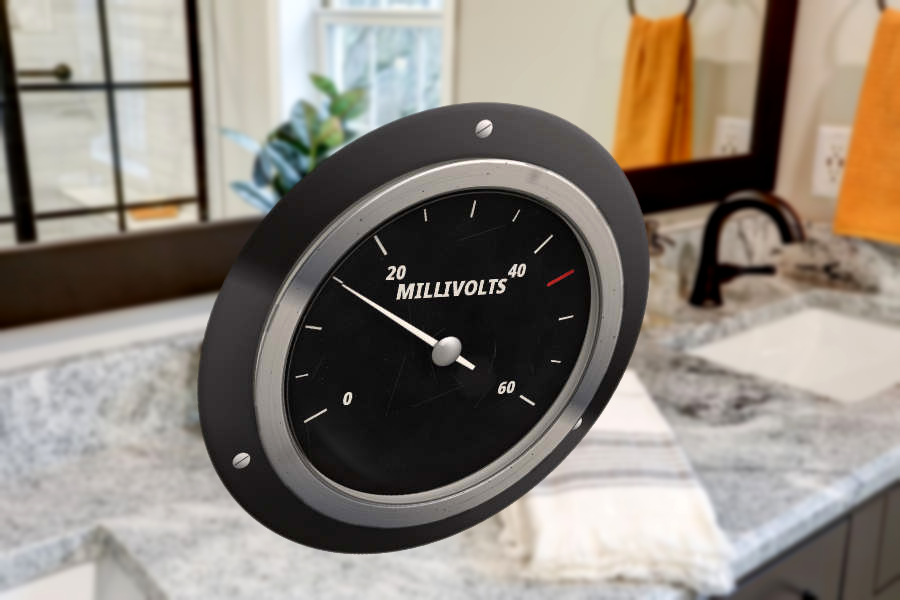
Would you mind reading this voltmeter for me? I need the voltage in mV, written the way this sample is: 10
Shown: 15
